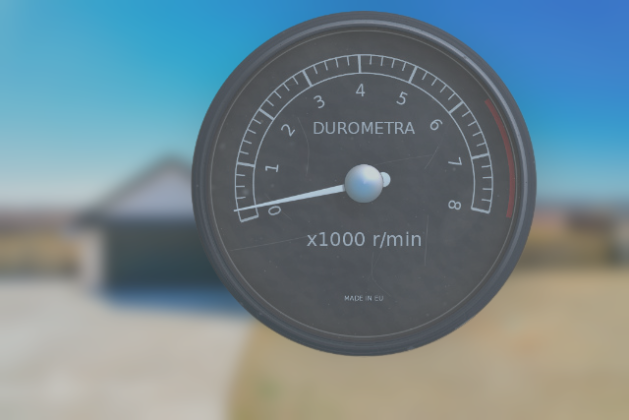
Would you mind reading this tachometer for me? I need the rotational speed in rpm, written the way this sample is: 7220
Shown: 200
